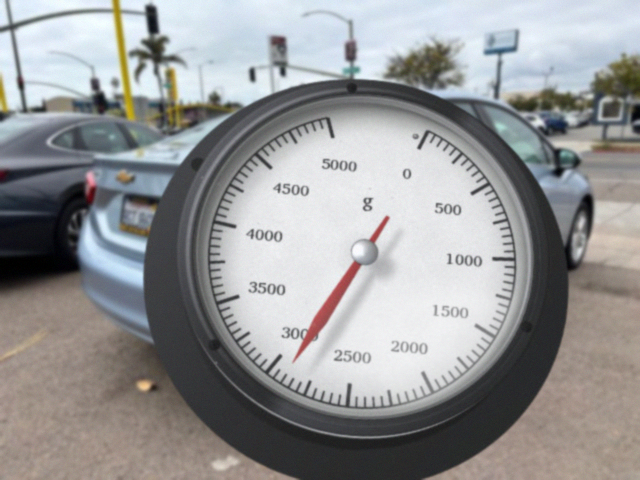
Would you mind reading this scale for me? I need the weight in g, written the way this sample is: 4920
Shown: 2900
